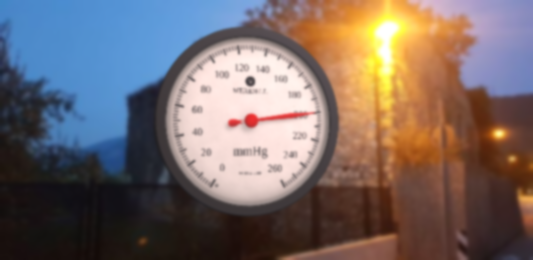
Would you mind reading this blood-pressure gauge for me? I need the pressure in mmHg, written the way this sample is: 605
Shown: 200
